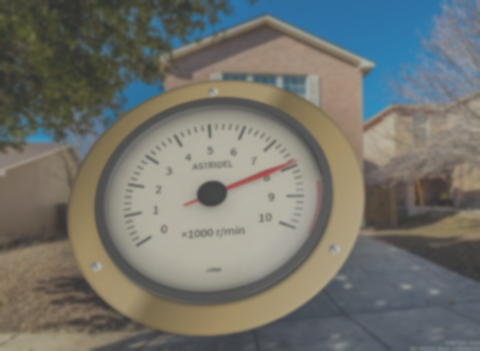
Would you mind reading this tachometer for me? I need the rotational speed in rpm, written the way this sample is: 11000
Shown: 8000
